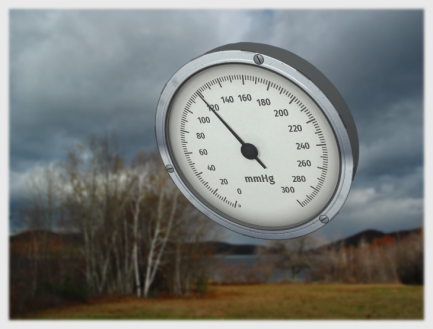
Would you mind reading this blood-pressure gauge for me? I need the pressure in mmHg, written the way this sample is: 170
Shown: 120
